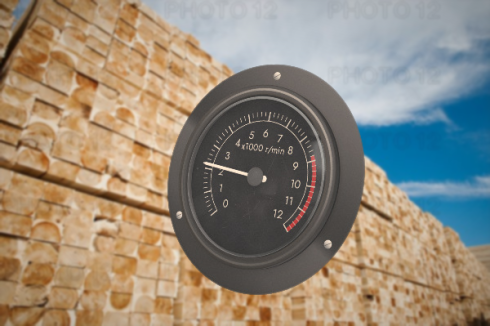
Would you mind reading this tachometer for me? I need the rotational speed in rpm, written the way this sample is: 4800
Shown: 2200
